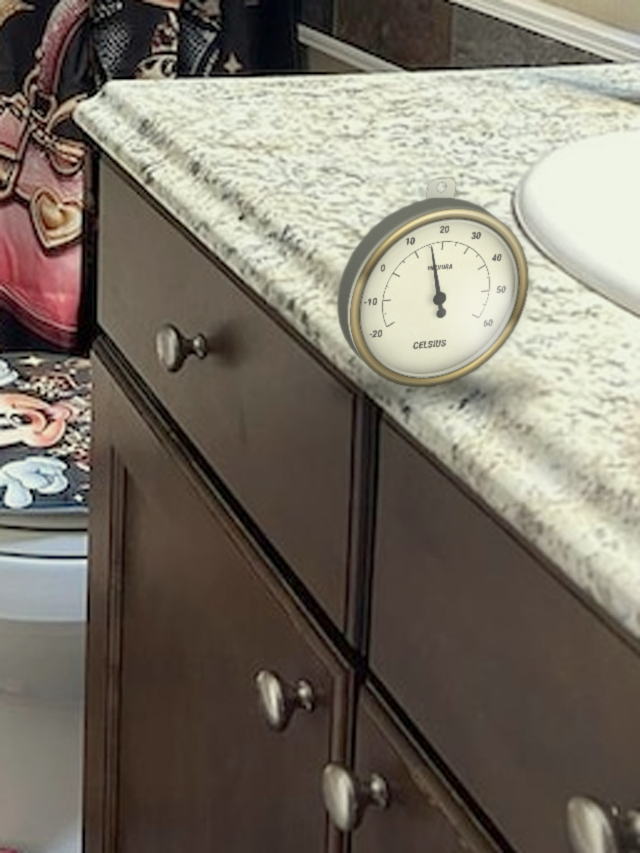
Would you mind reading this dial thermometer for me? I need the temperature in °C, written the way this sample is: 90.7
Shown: 15
